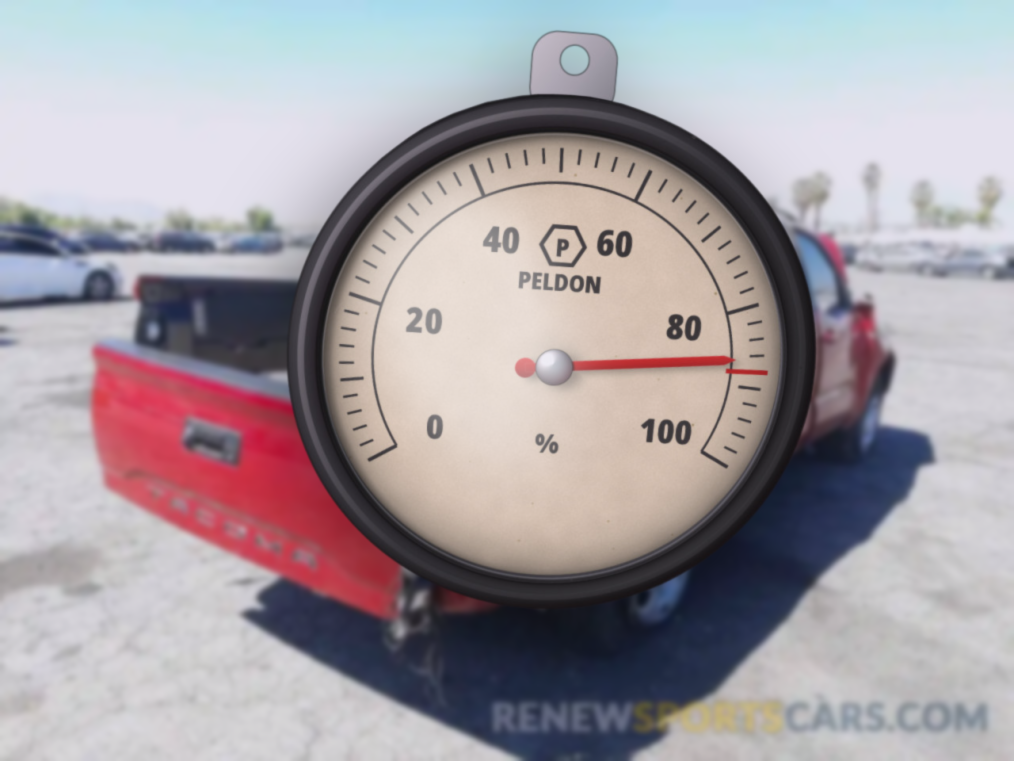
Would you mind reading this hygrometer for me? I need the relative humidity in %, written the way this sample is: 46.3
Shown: 86
